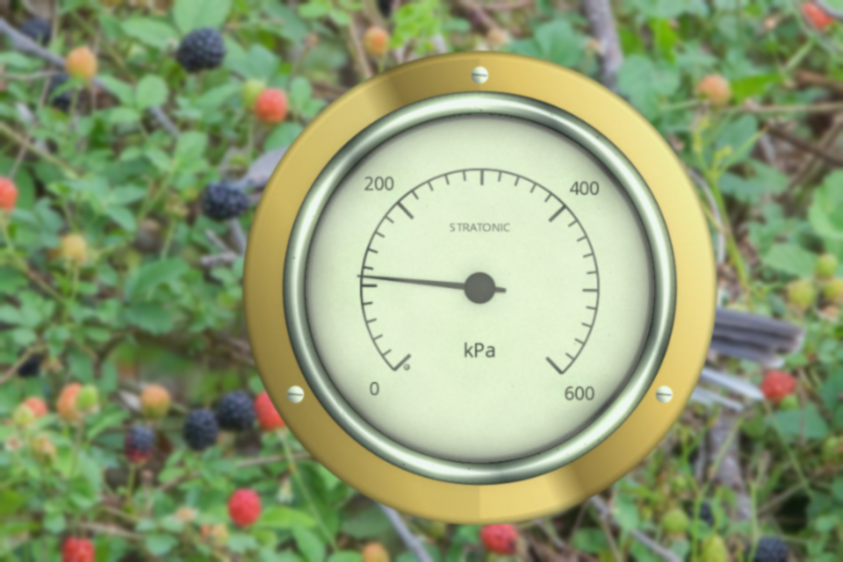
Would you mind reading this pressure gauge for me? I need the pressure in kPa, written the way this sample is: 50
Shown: 110
